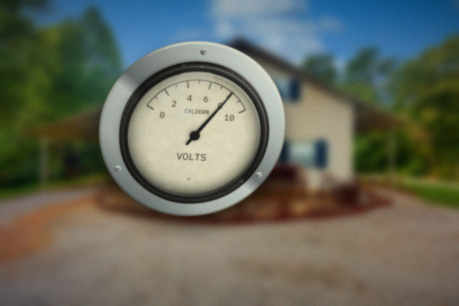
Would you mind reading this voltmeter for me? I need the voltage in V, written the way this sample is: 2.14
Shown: 8
